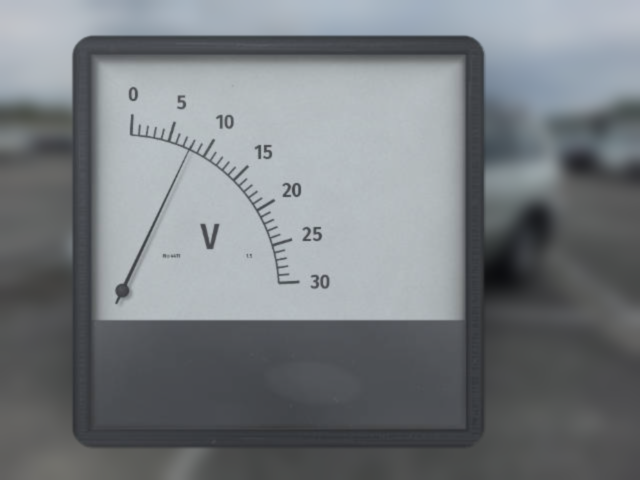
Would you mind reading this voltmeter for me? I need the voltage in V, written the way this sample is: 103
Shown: 8
